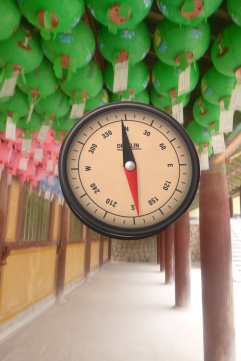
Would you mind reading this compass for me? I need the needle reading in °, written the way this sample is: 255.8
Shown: 175
